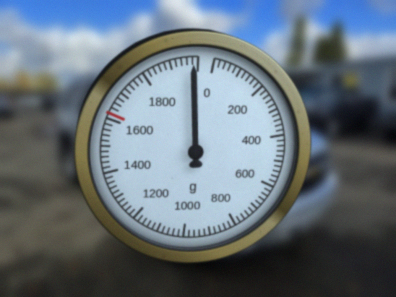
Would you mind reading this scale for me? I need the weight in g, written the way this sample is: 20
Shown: 1980
